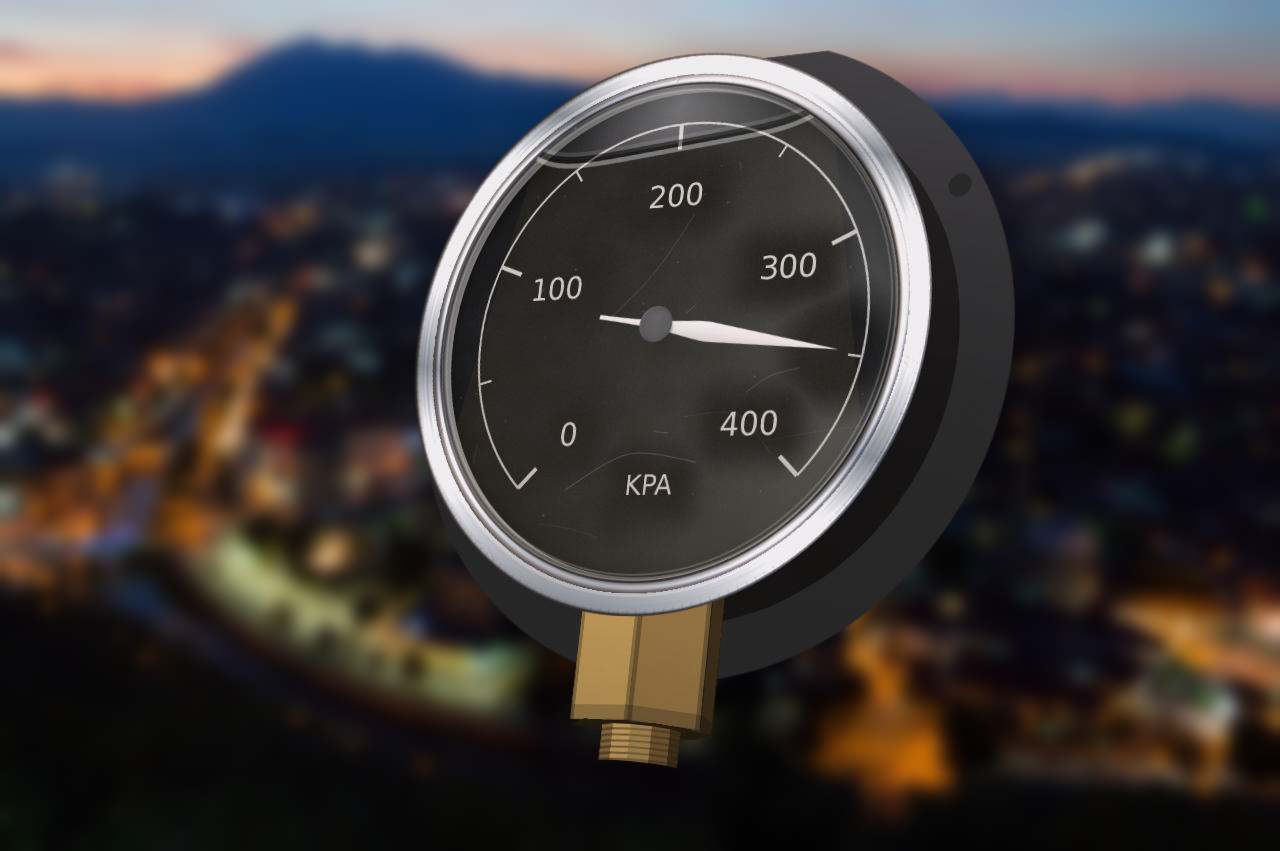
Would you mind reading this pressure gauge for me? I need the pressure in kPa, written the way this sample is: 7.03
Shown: 350
